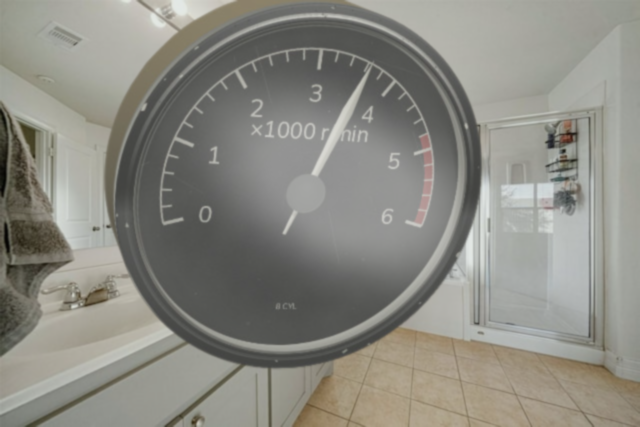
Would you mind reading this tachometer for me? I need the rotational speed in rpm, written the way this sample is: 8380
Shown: 3600
